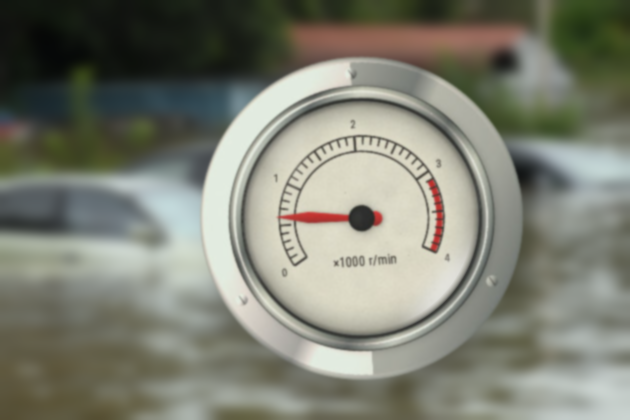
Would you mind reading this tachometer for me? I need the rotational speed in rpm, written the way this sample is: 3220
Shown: 600
